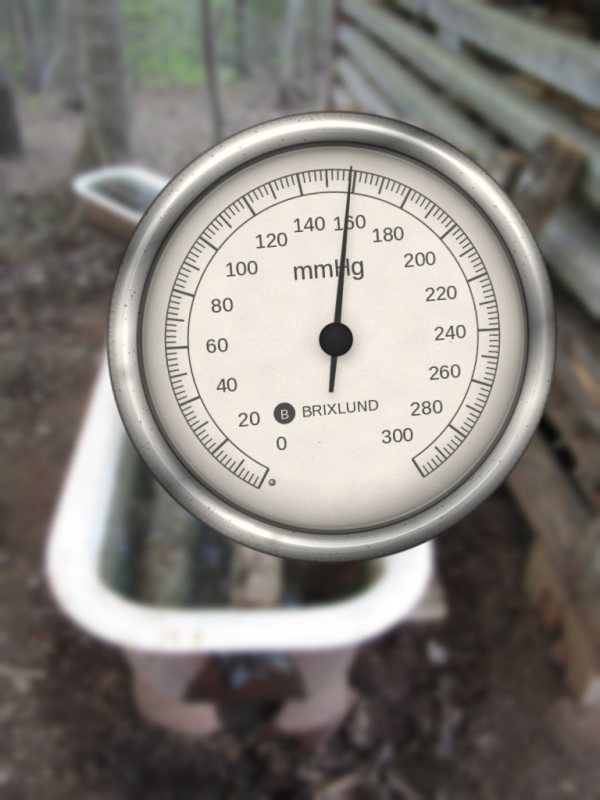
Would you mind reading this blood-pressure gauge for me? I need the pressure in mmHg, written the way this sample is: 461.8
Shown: 158
